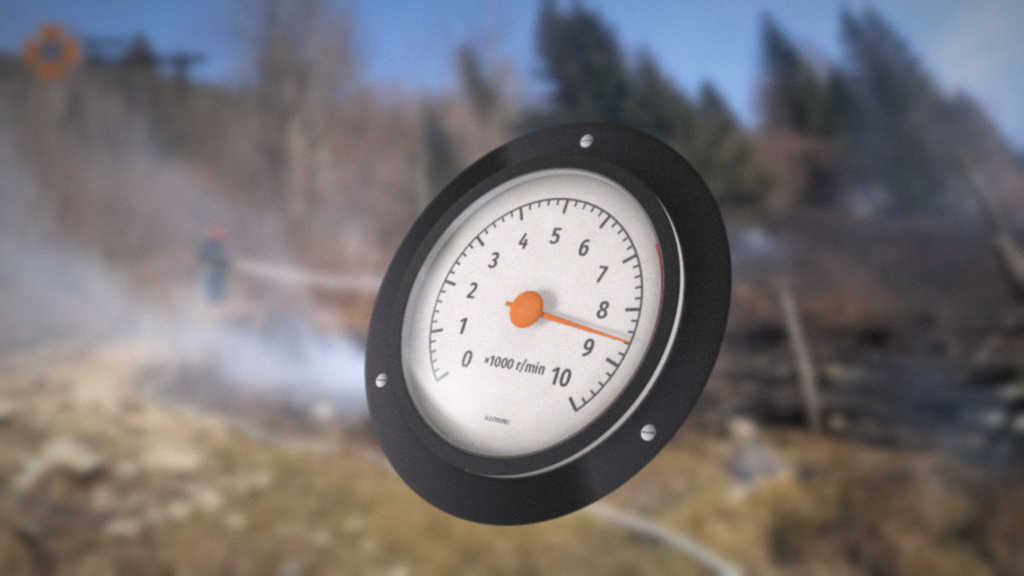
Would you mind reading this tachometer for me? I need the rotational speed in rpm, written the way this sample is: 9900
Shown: 8600
